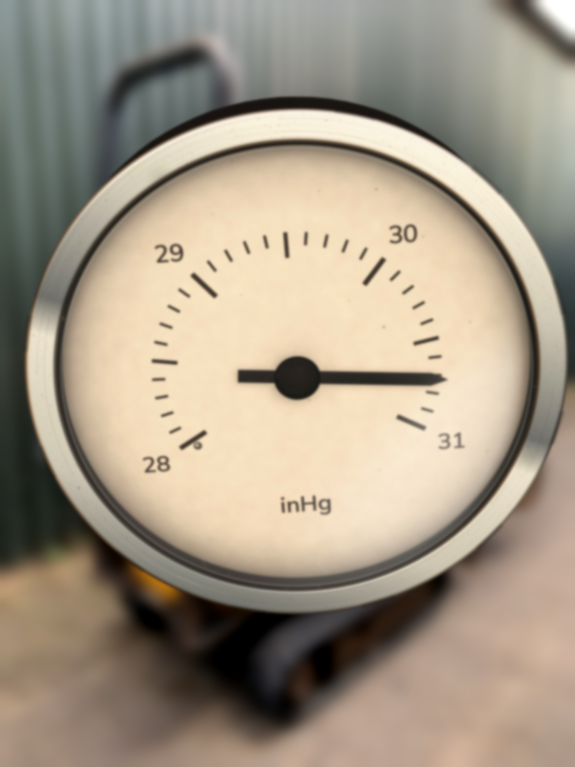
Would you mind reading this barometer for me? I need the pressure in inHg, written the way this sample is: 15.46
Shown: 30.7
